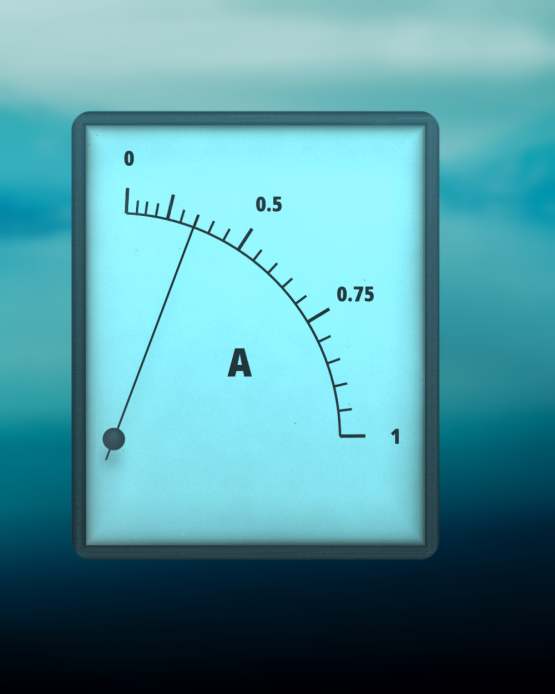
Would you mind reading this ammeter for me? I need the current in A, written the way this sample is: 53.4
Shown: 0.35
